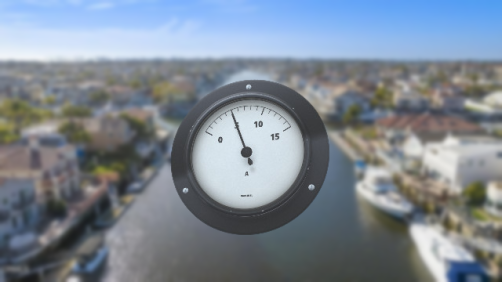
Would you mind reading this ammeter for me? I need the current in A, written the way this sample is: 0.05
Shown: 5
